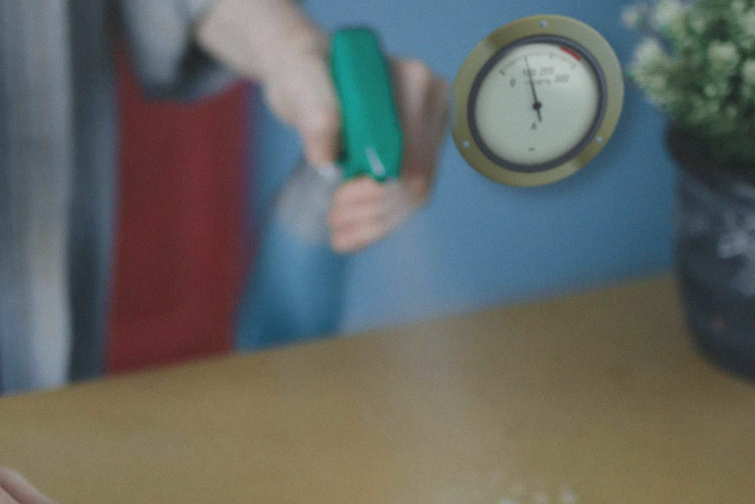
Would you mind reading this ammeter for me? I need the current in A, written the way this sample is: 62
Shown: 100
